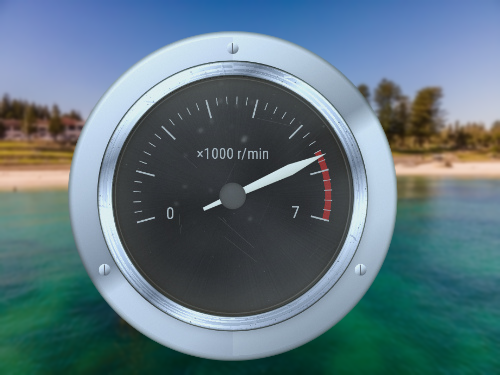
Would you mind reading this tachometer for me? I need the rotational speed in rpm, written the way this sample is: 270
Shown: 5700
